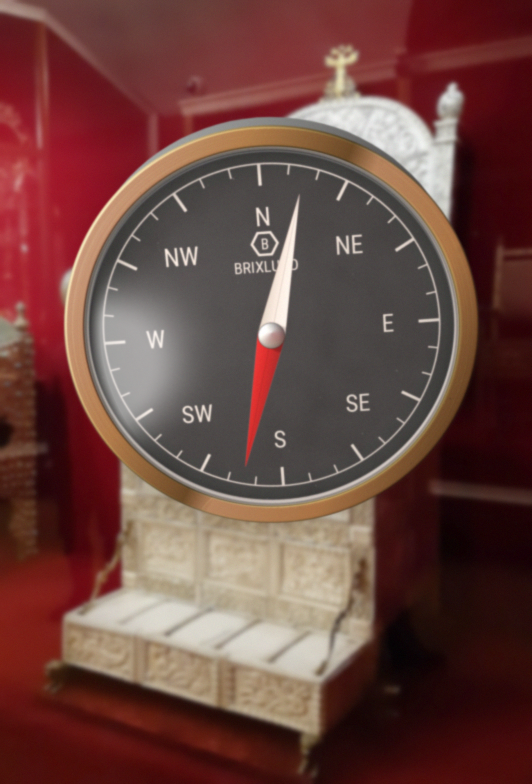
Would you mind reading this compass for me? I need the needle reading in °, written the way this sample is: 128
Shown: 195
